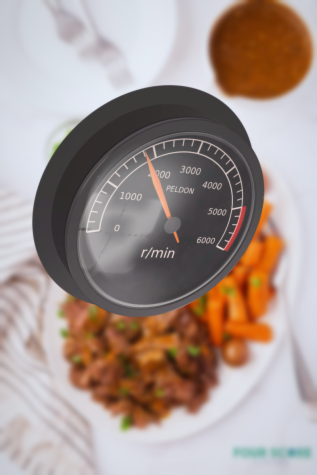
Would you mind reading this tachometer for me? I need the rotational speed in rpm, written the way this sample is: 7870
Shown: 1800
